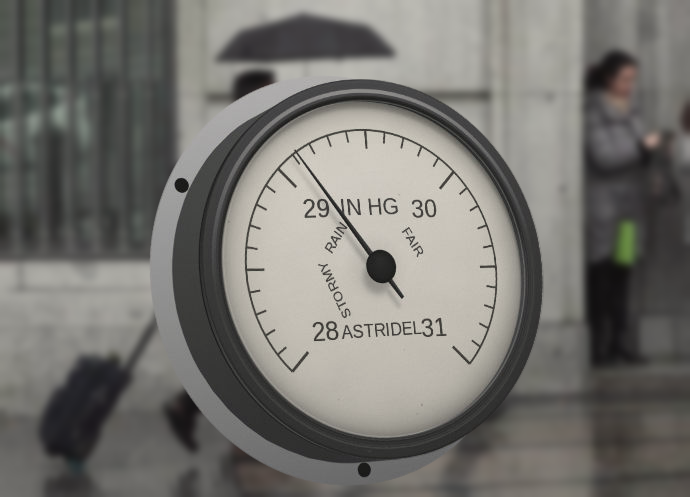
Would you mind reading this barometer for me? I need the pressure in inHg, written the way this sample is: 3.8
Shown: 29.1
